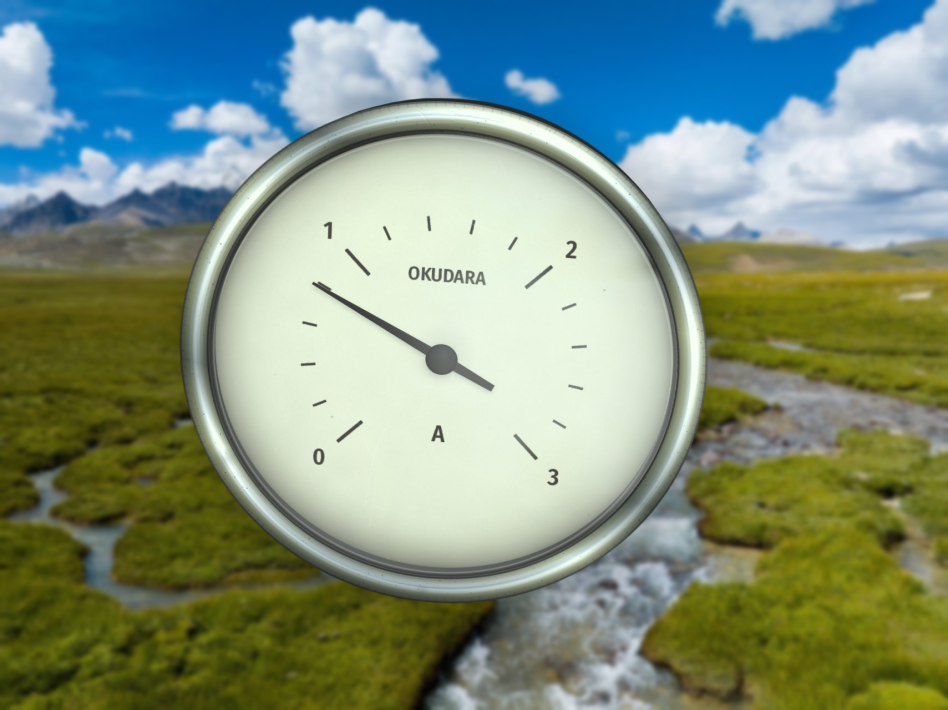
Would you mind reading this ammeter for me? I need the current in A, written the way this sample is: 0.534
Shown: 0.8
